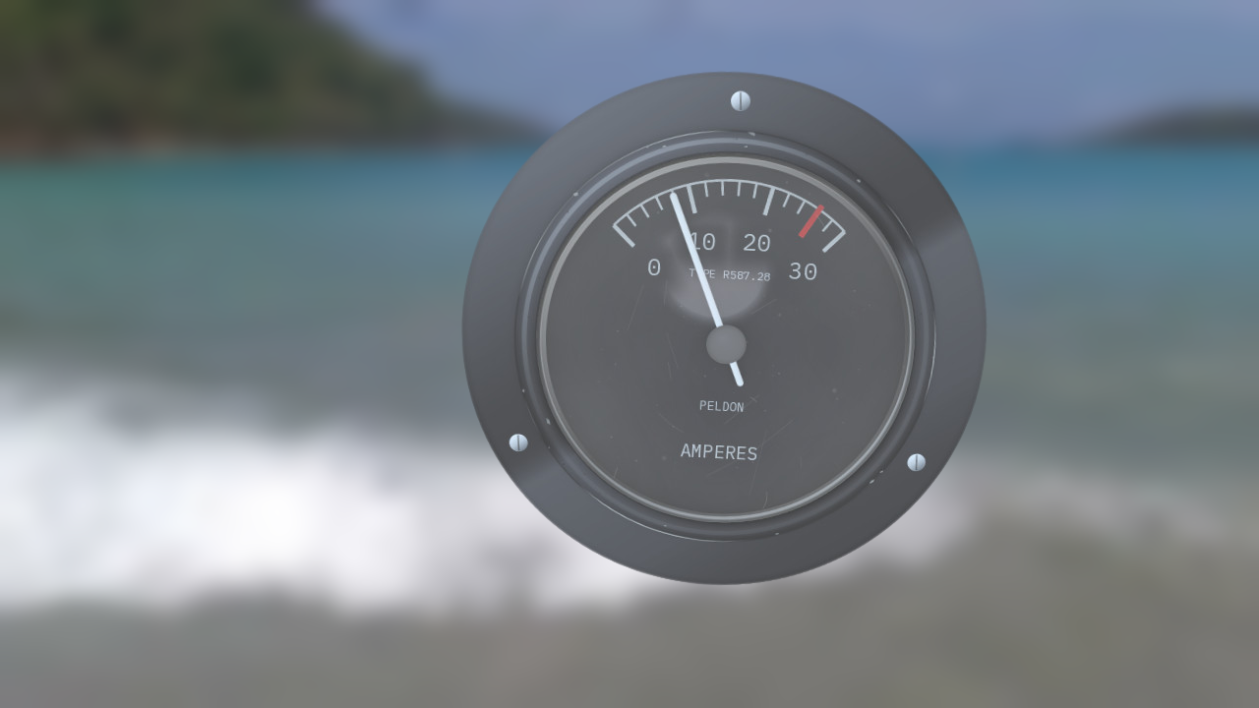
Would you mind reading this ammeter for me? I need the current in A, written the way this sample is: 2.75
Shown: 8
